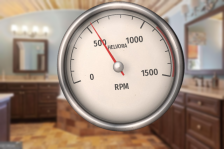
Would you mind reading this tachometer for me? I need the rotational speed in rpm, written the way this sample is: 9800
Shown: 550
